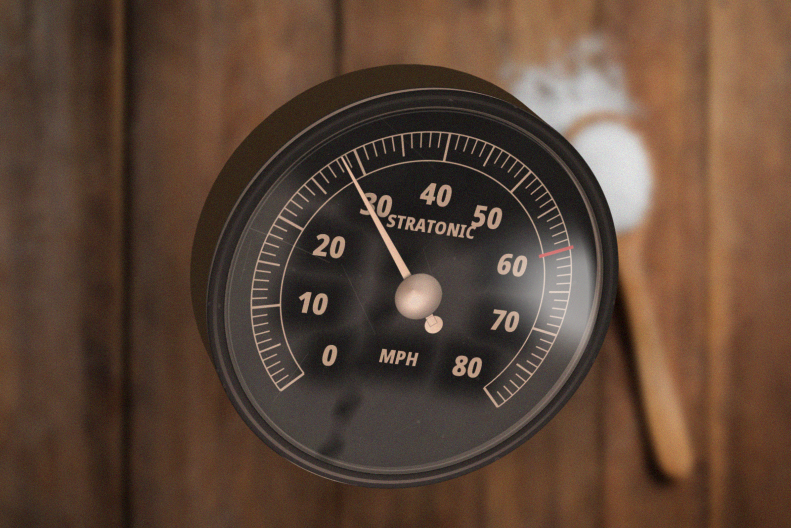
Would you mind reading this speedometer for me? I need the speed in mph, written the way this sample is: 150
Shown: 28.5
